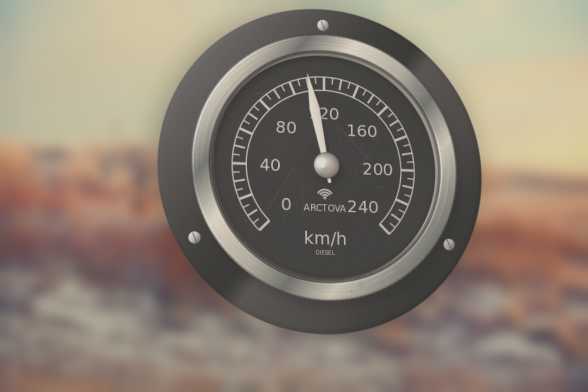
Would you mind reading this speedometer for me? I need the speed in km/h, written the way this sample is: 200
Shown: 110
